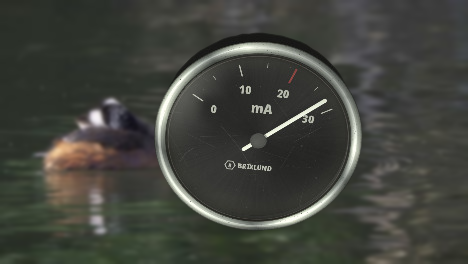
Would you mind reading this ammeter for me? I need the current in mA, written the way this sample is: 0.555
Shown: 27.5
